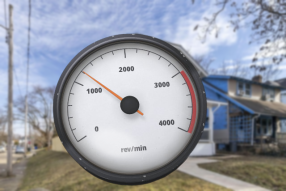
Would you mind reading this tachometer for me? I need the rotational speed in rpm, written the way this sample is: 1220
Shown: 1200
